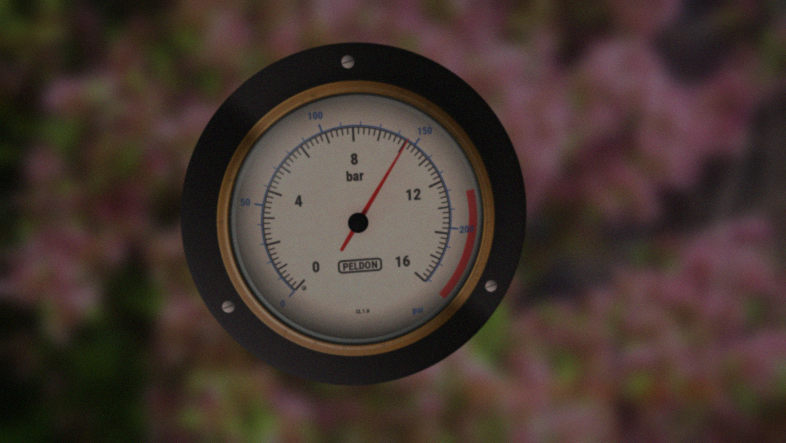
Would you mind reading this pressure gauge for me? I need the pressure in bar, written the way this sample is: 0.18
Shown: 10
